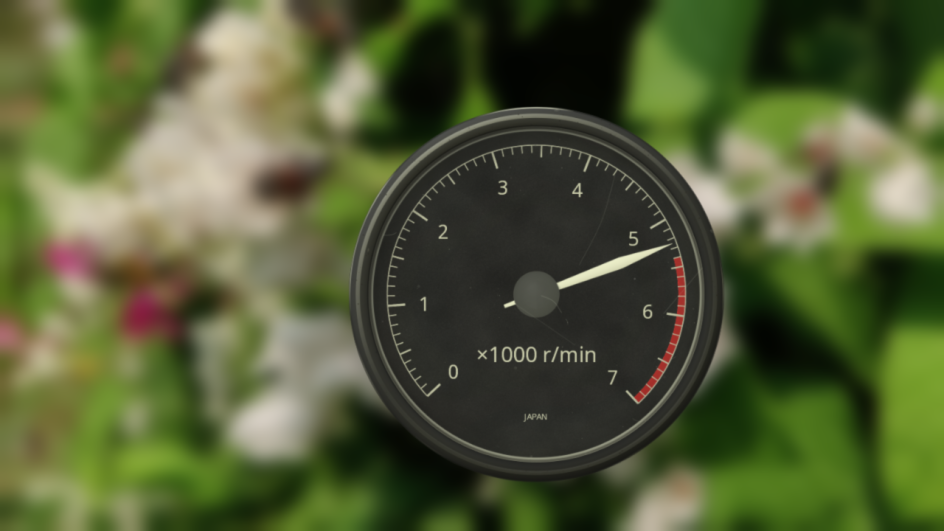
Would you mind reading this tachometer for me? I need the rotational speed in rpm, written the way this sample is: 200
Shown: 5250
